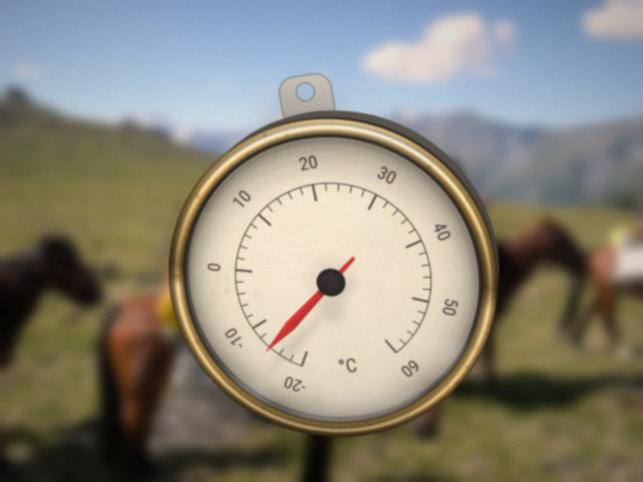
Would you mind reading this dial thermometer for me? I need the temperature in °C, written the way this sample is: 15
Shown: -14
